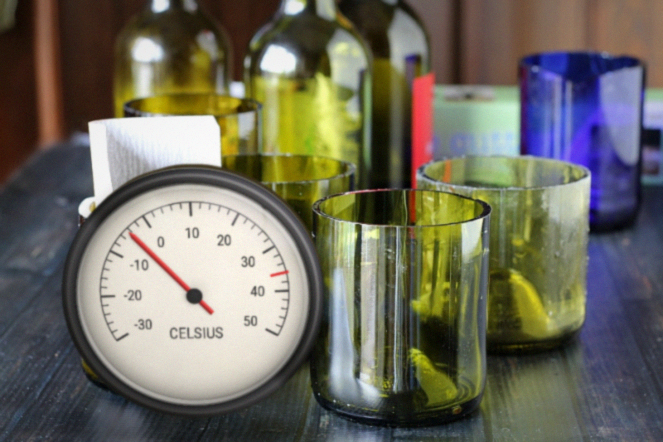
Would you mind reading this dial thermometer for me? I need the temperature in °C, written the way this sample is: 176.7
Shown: -4
